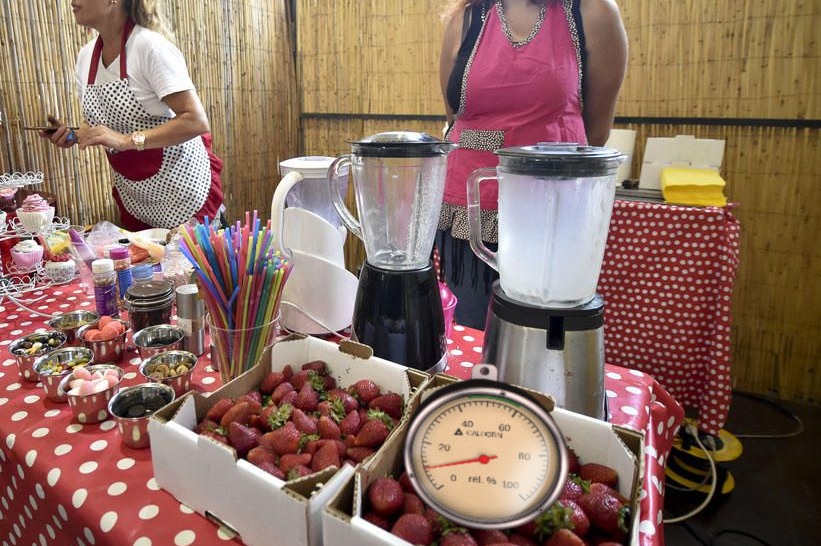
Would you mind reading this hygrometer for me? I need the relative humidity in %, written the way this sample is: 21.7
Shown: 10
